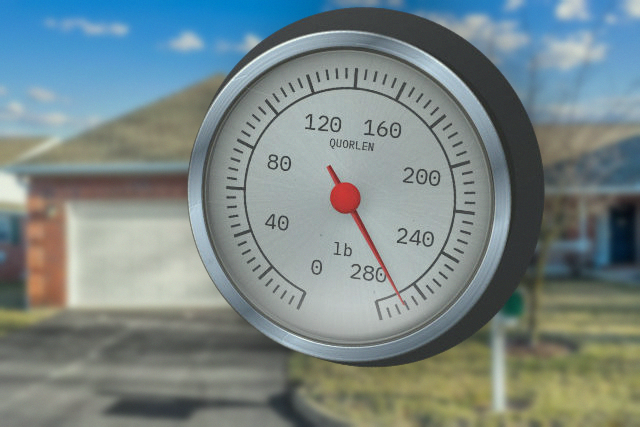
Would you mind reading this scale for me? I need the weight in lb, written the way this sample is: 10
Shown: 268
